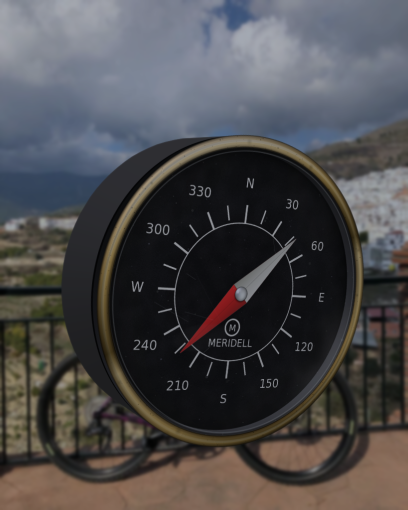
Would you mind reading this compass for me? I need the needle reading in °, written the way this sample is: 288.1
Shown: 225
